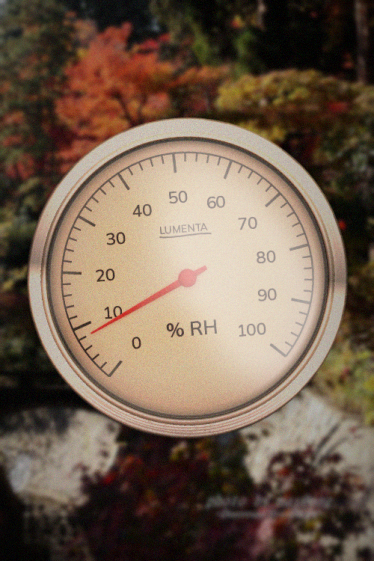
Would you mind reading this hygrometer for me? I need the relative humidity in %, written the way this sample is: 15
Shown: 8
